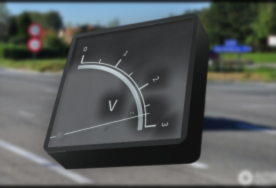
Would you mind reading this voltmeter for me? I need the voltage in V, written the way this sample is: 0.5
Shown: 2.75
